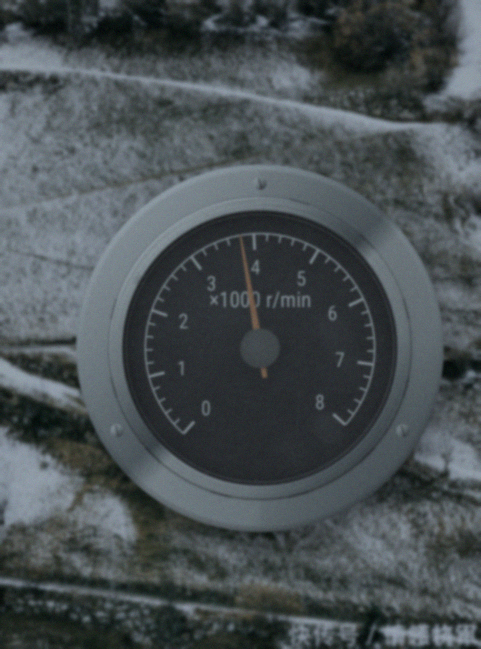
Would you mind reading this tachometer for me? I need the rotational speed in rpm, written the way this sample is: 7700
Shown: 3800
